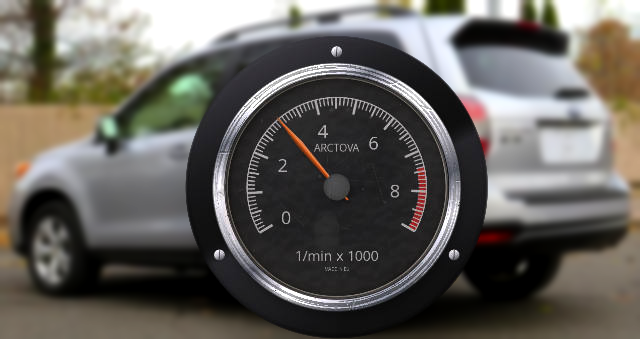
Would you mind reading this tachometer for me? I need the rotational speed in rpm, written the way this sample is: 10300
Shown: 3000
